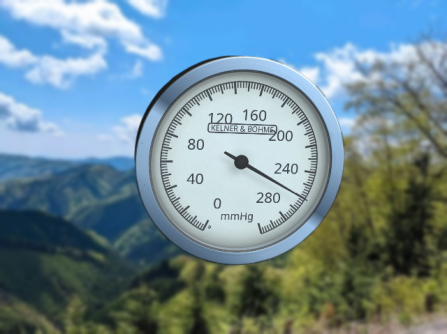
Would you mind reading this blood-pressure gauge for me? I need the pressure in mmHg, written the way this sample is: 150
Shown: 260
